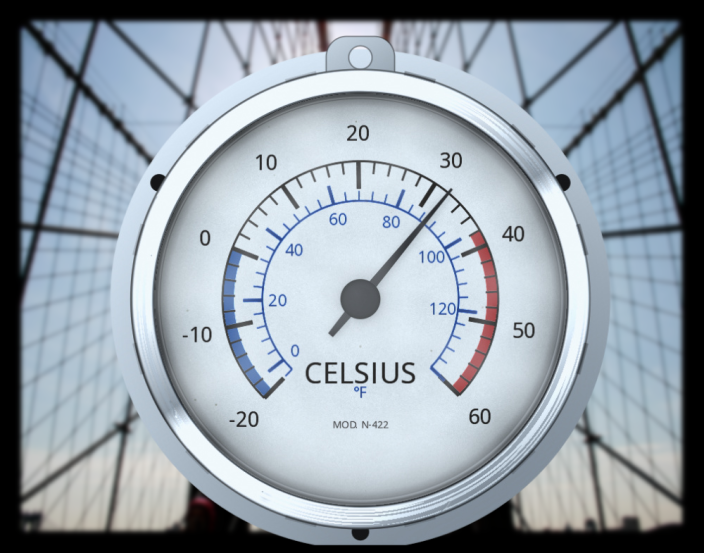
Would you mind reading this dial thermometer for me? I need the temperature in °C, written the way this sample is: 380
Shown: 32
